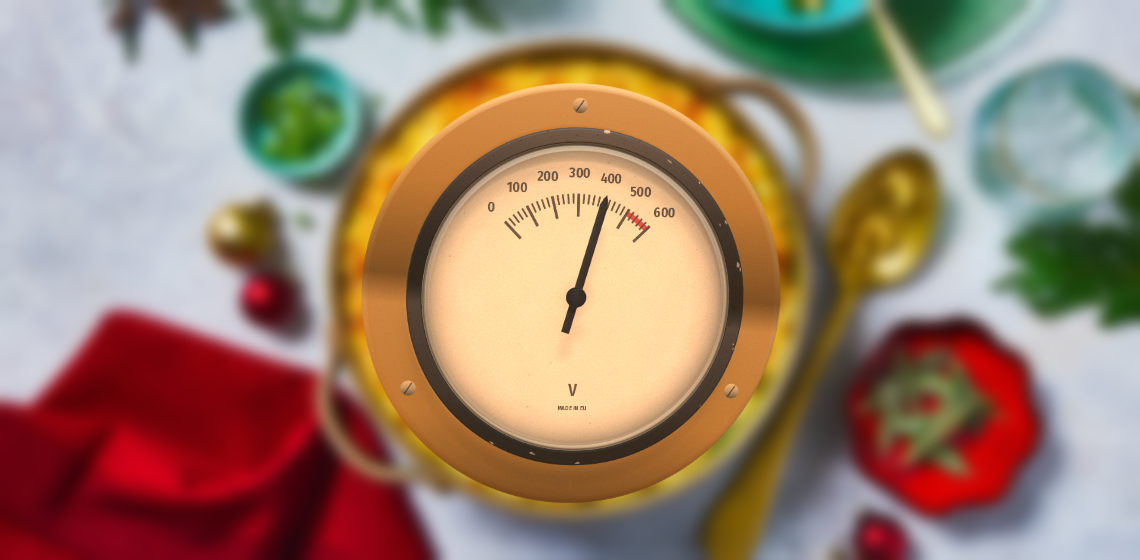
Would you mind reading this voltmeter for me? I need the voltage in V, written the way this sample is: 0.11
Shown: 400
